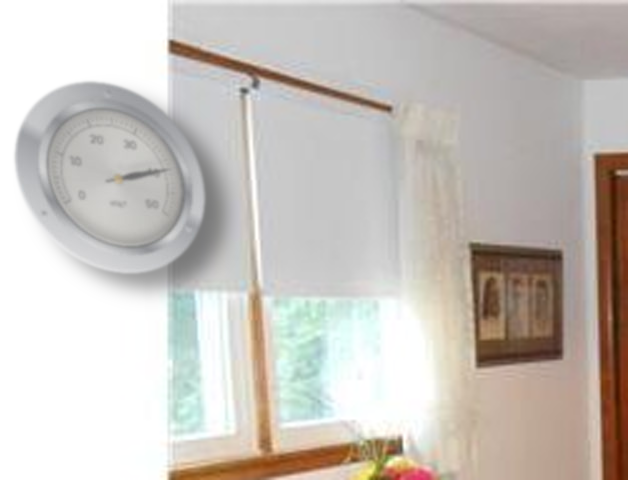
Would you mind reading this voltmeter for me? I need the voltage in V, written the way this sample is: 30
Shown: 40
